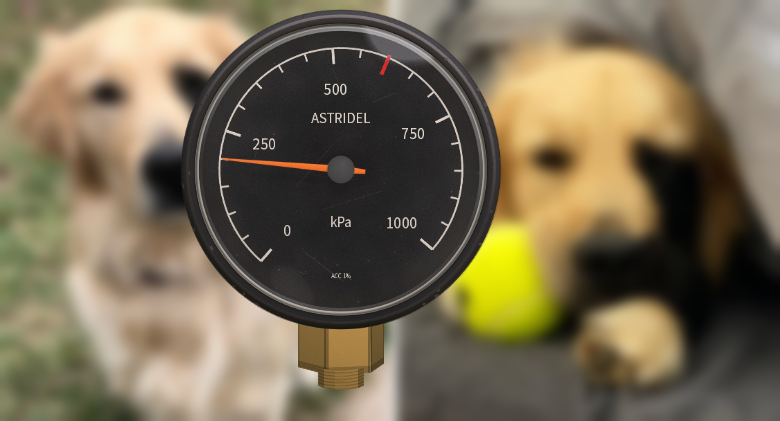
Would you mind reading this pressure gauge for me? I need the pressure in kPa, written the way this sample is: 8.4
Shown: 200
